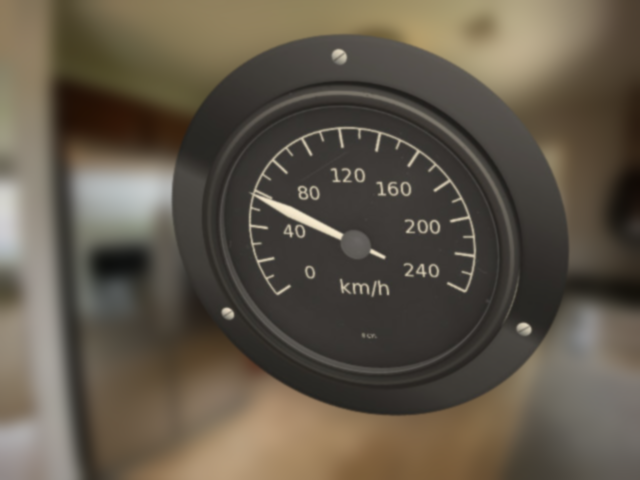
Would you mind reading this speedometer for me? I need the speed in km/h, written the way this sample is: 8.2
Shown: 60
